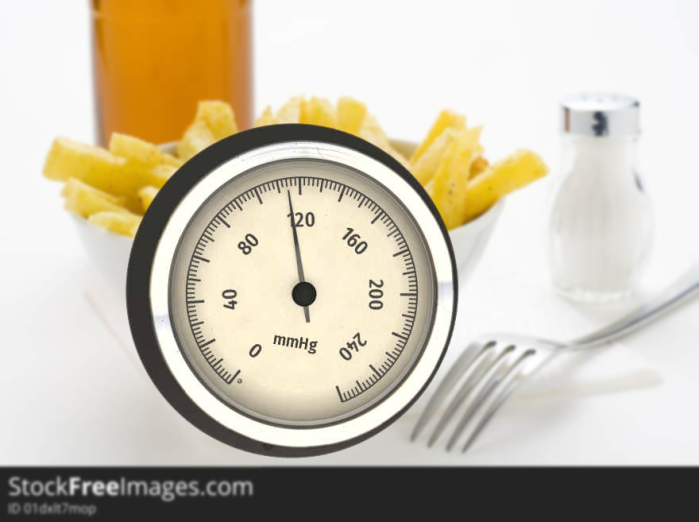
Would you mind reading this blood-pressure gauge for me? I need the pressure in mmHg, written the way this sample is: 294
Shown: 114
